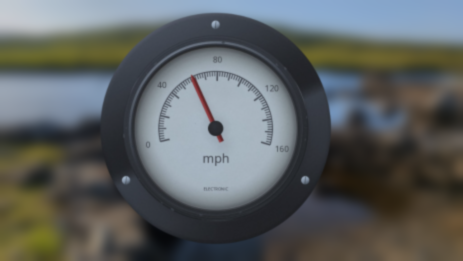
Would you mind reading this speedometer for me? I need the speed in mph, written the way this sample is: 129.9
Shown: 60
